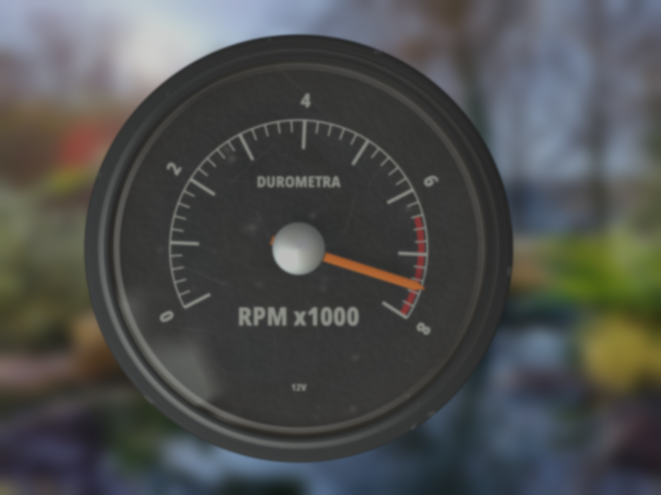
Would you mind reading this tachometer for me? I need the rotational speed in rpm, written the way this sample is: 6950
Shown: 7500
